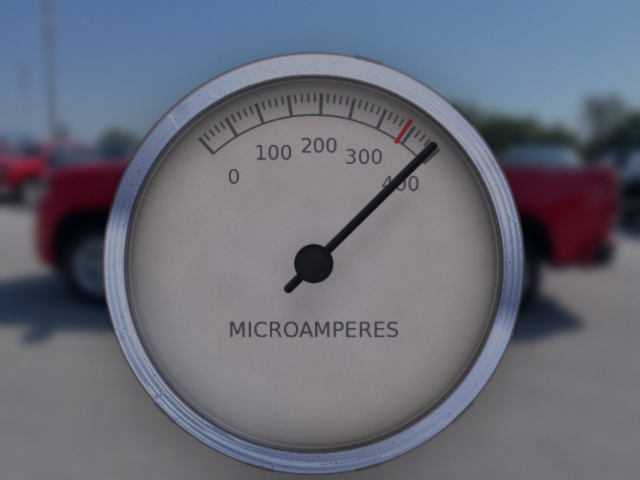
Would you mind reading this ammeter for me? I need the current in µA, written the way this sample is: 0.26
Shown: 390
